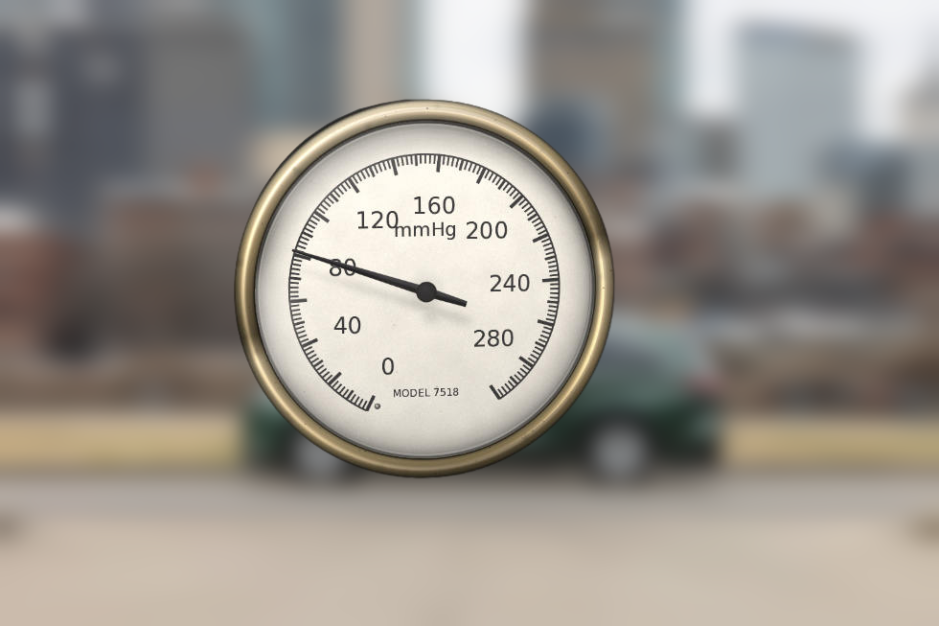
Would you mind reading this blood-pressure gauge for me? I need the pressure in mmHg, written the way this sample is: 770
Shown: 82
